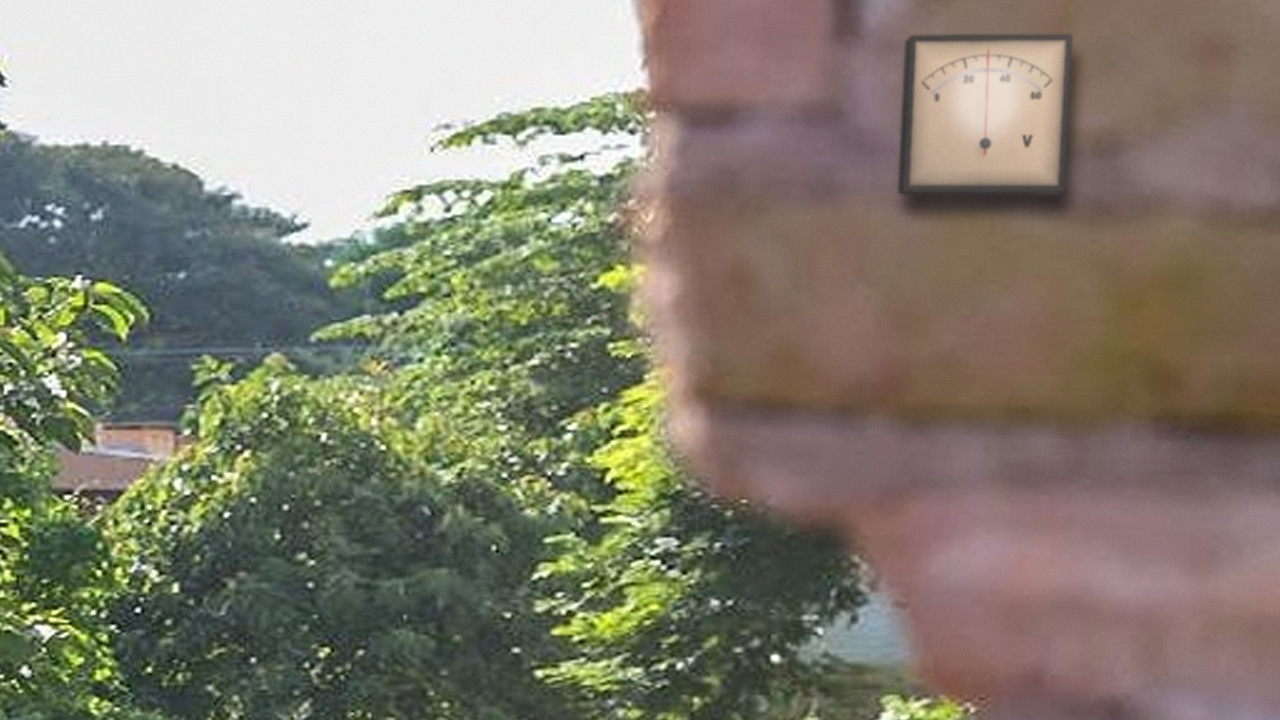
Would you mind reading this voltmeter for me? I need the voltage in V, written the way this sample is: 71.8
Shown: 30
